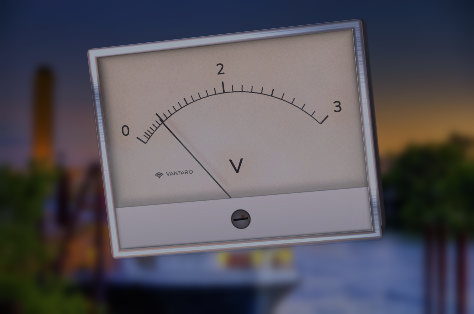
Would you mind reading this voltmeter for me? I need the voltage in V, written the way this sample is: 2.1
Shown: 1
